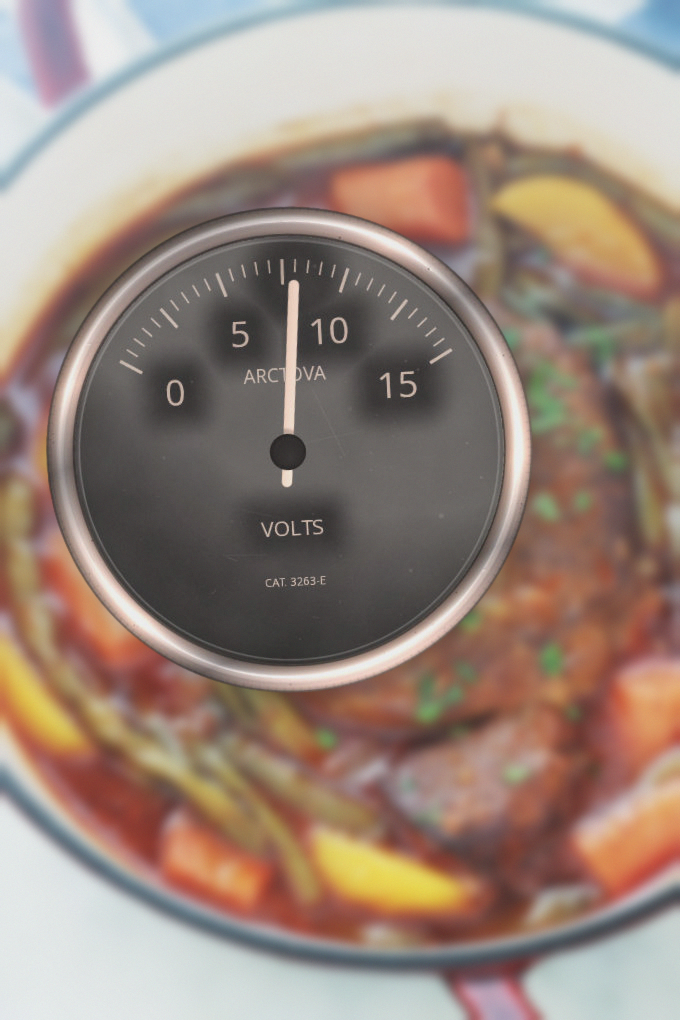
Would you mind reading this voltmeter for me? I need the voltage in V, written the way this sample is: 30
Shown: 8
